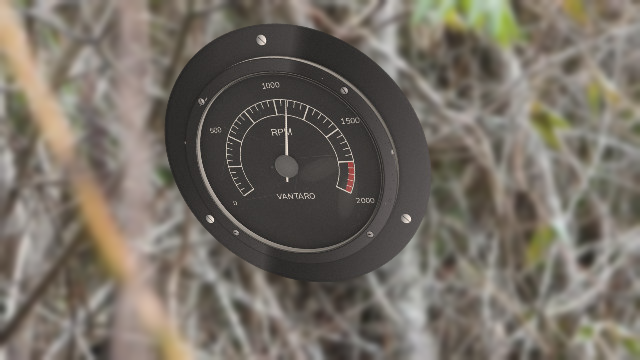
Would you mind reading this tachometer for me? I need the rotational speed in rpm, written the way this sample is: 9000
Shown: 1100
